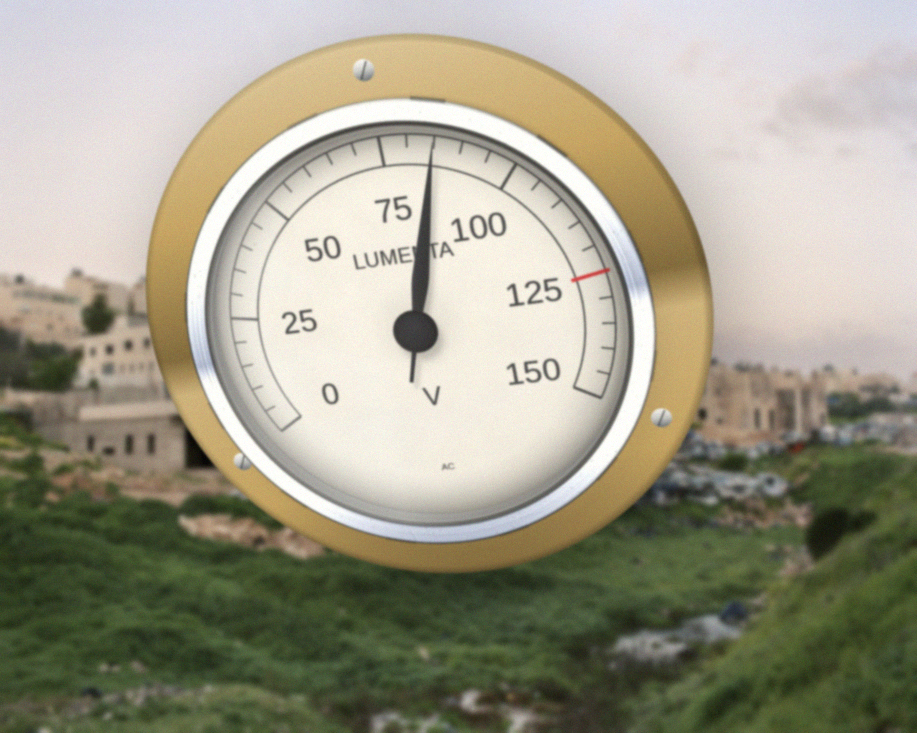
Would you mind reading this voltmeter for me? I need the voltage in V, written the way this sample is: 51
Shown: 85
